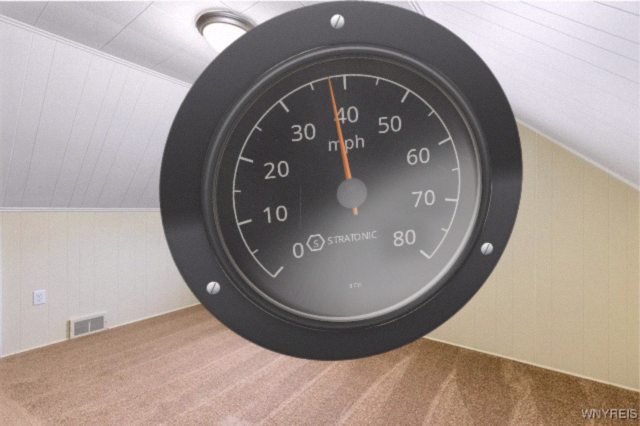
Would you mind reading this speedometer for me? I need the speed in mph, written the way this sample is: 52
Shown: 37.5
